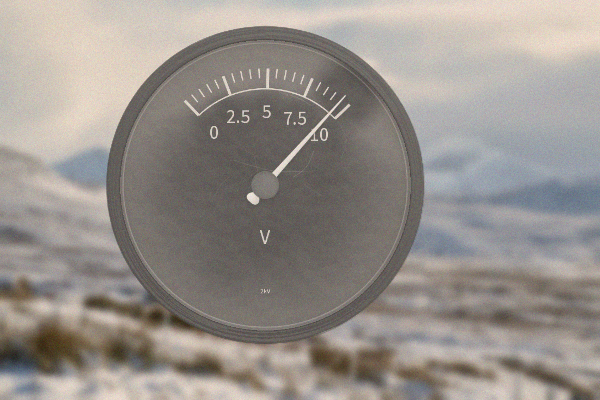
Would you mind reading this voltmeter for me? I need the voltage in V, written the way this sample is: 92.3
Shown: 9.5
